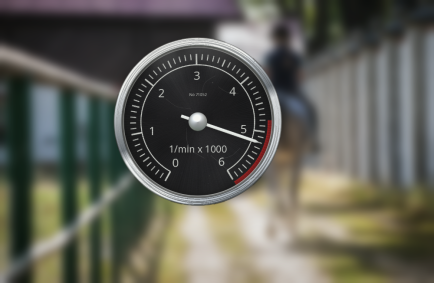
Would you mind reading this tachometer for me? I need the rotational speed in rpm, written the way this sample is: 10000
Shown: 5200
